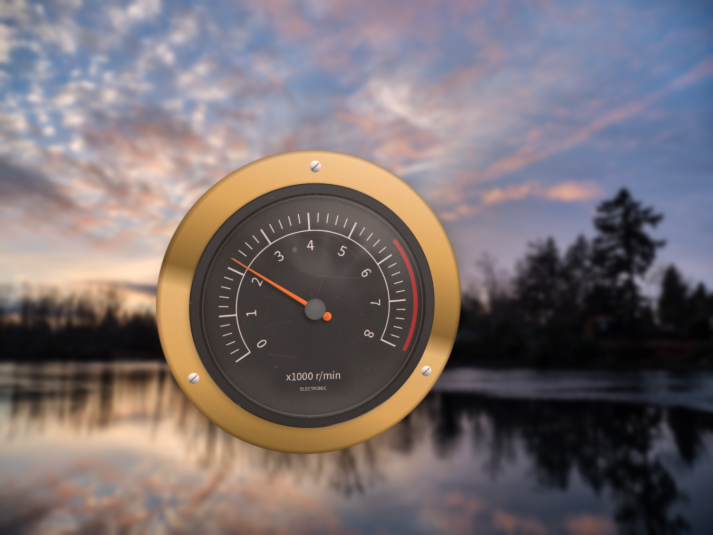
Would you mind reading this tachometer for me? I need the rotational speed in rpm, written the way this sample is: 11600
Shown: 2200
